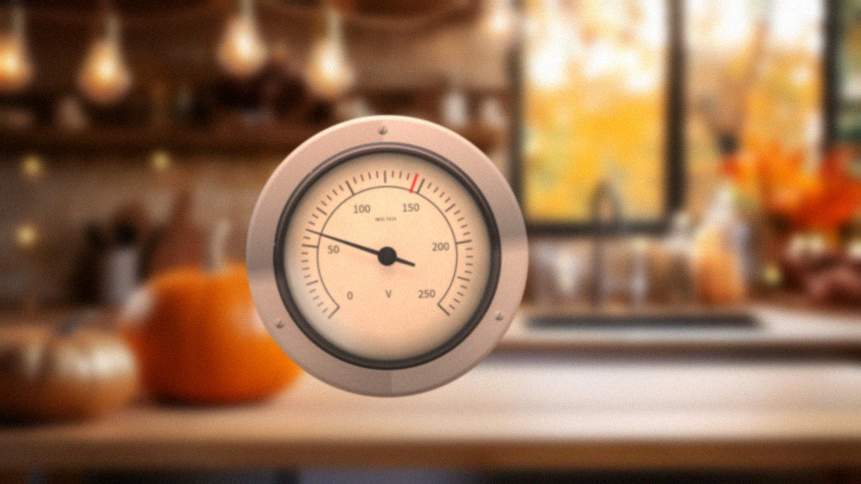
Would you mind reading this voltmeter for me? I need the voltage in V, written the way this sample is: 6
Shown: 60
